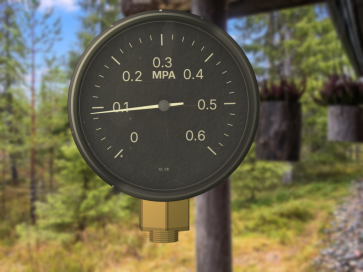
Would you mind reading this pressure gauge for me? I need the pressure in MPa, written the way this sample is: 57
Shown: 0.09
